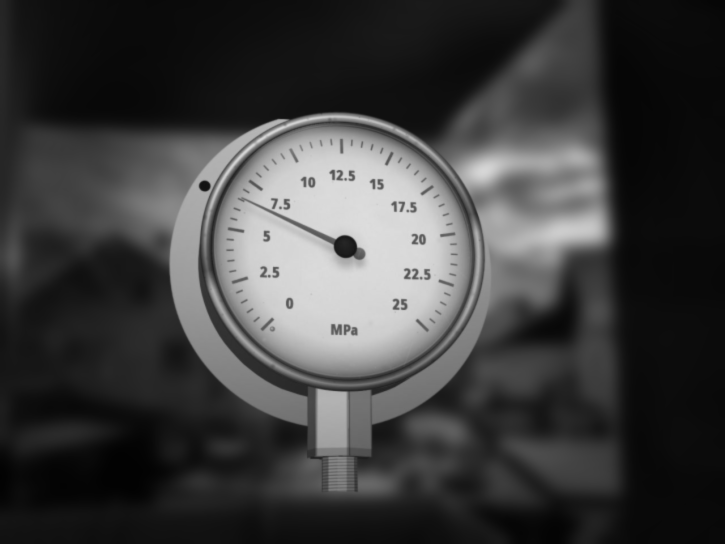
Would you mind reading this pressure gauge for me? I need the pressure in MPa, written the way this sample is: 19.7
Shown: 6.5
